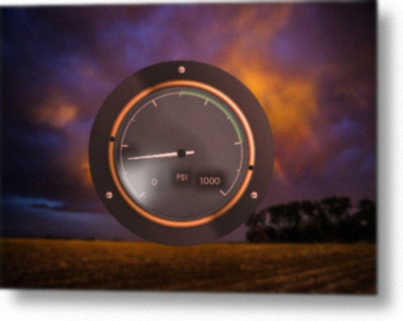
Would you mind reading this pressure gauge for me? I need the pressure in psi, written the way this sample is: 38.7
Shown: 150
